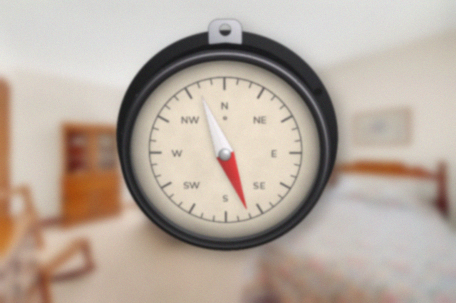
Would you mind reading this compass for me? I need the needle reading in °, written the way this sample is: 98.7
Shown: 160
